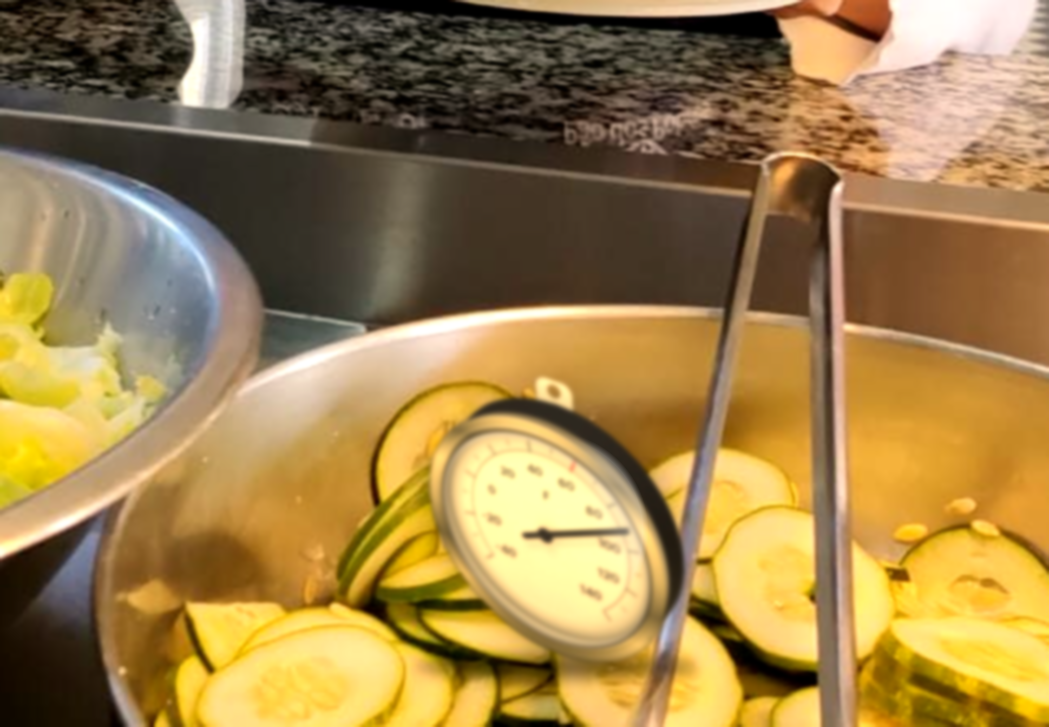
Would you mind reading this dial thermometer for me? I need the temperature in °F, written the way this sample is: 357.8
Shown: 90
